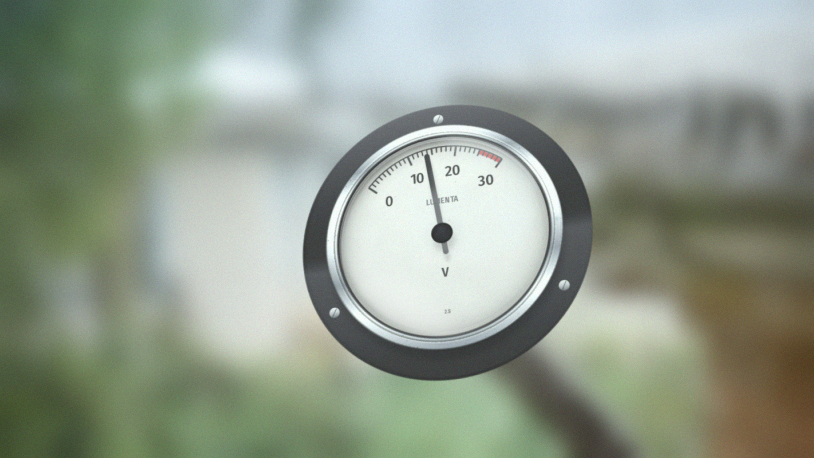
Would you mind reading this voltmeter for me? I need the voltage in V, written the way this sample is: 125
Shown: 14
